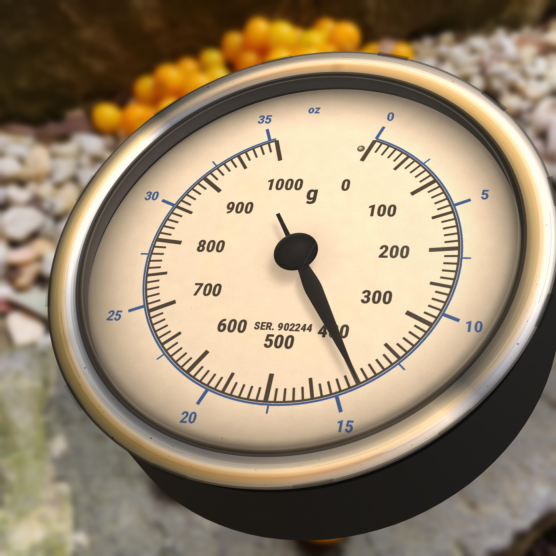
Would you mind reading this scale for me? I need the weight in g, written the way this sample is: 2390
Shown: 400
